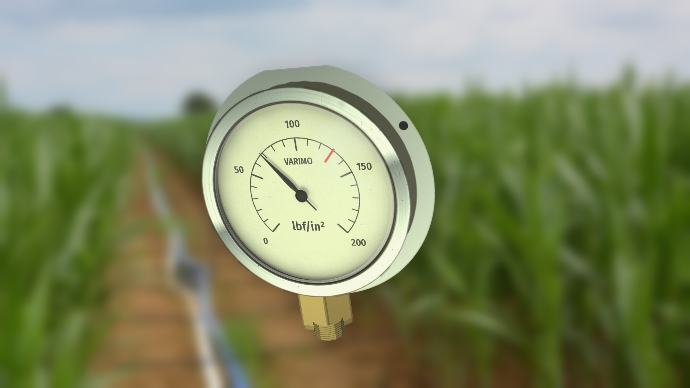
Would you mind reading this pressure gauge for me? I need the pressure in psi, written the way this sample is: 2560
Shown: 70
